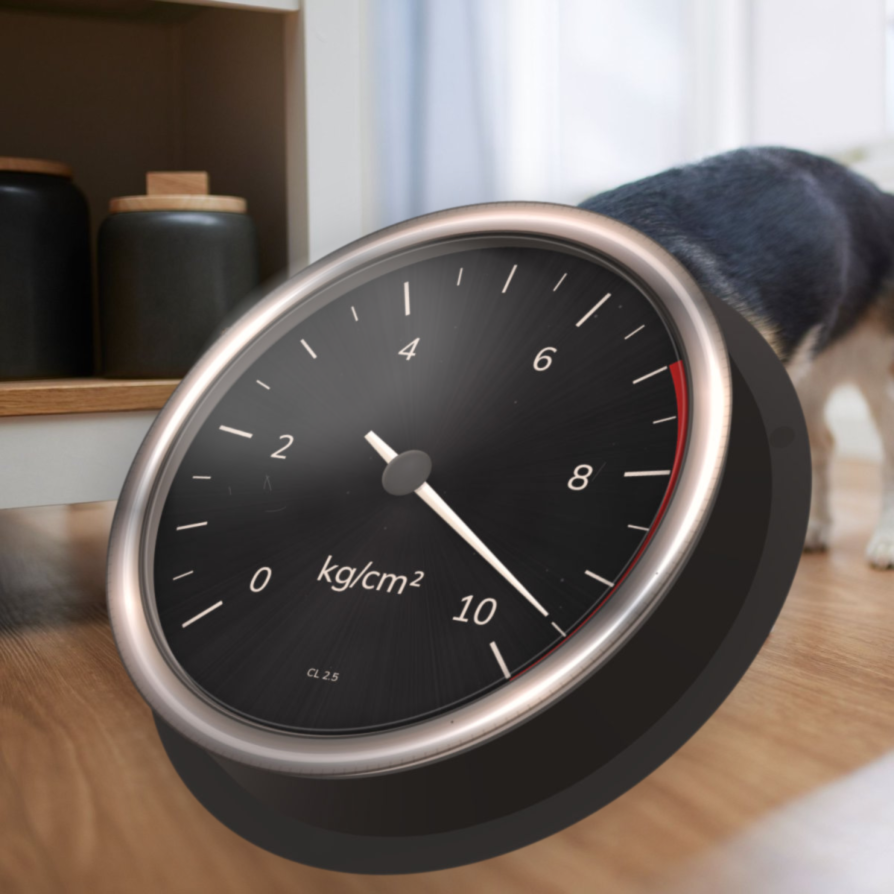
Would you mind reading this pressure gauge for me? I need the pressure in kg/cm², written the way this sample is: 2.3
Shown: 9.5
